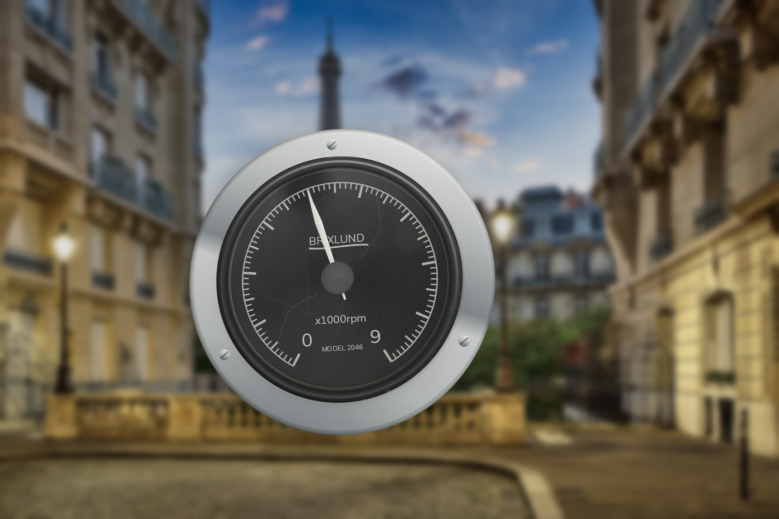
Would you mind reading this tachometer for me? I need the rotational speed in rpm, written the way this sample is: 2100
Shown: 4000
